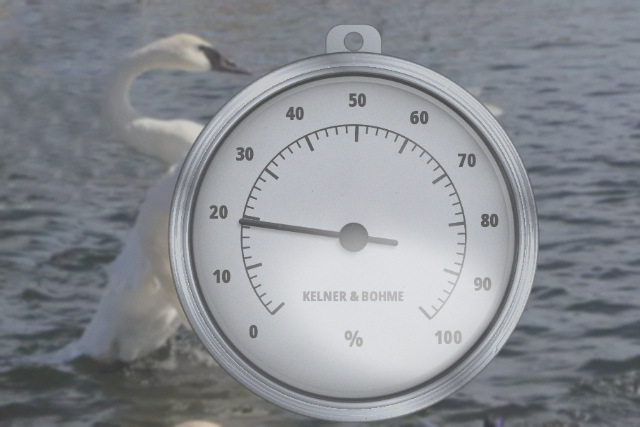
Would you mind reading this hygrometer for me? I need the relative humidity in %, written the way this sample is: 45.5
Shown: 19
